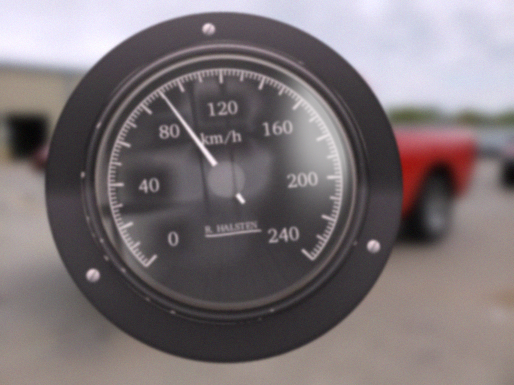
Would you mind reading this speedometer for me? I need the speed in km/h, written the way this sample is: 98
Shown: 90
